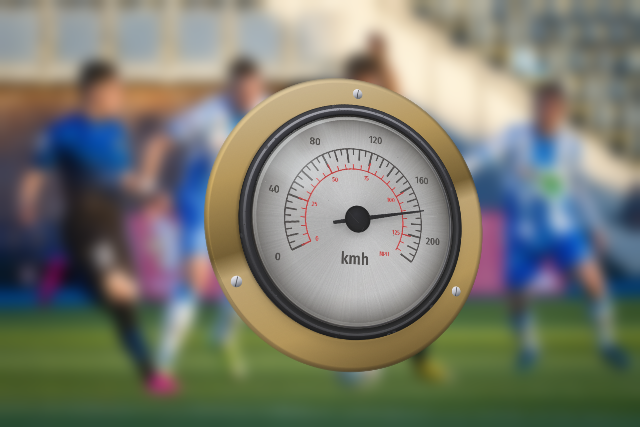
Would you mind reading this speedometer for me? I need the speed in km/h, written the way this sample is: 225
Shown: 180
